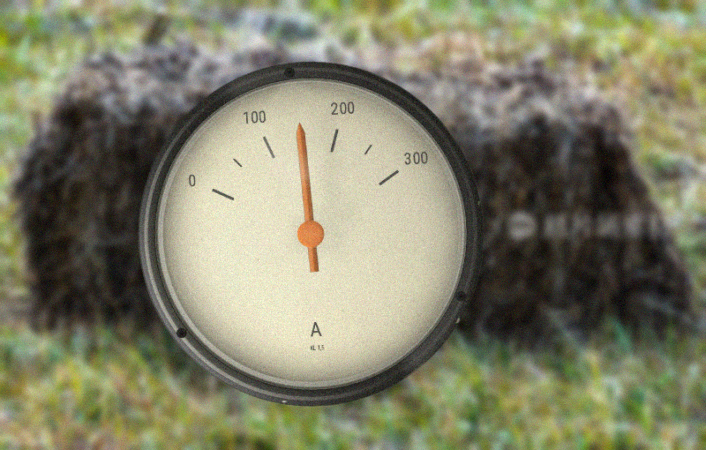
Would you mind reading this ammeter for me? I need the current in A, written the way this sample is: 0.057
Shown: 150
